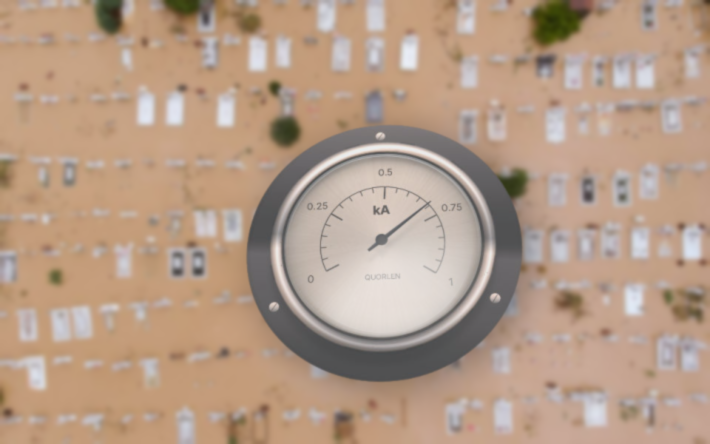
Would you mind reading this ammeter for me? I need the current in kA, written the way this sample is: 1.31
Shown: 0.7
